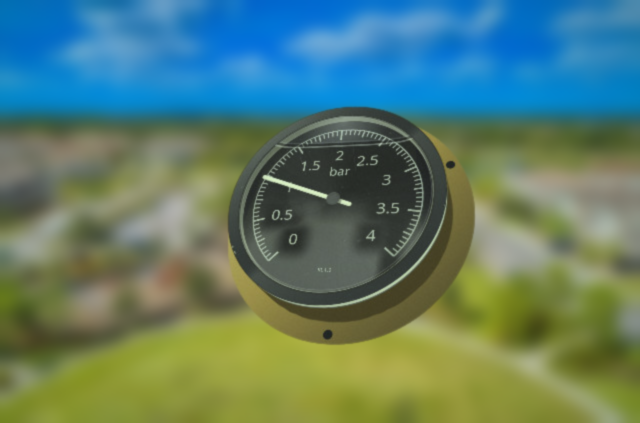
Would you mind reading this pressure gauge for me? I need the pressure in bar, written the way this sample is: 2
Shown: 1
